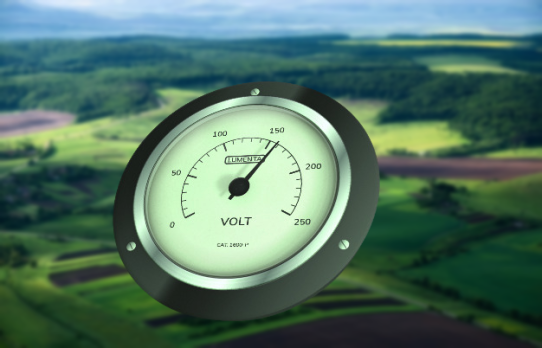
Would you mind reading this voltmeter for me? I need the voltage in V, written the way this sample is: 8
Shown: 160
